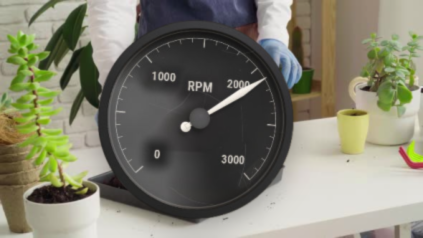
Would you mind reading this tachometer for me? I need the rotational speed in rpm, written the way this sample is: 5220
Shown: 2100
